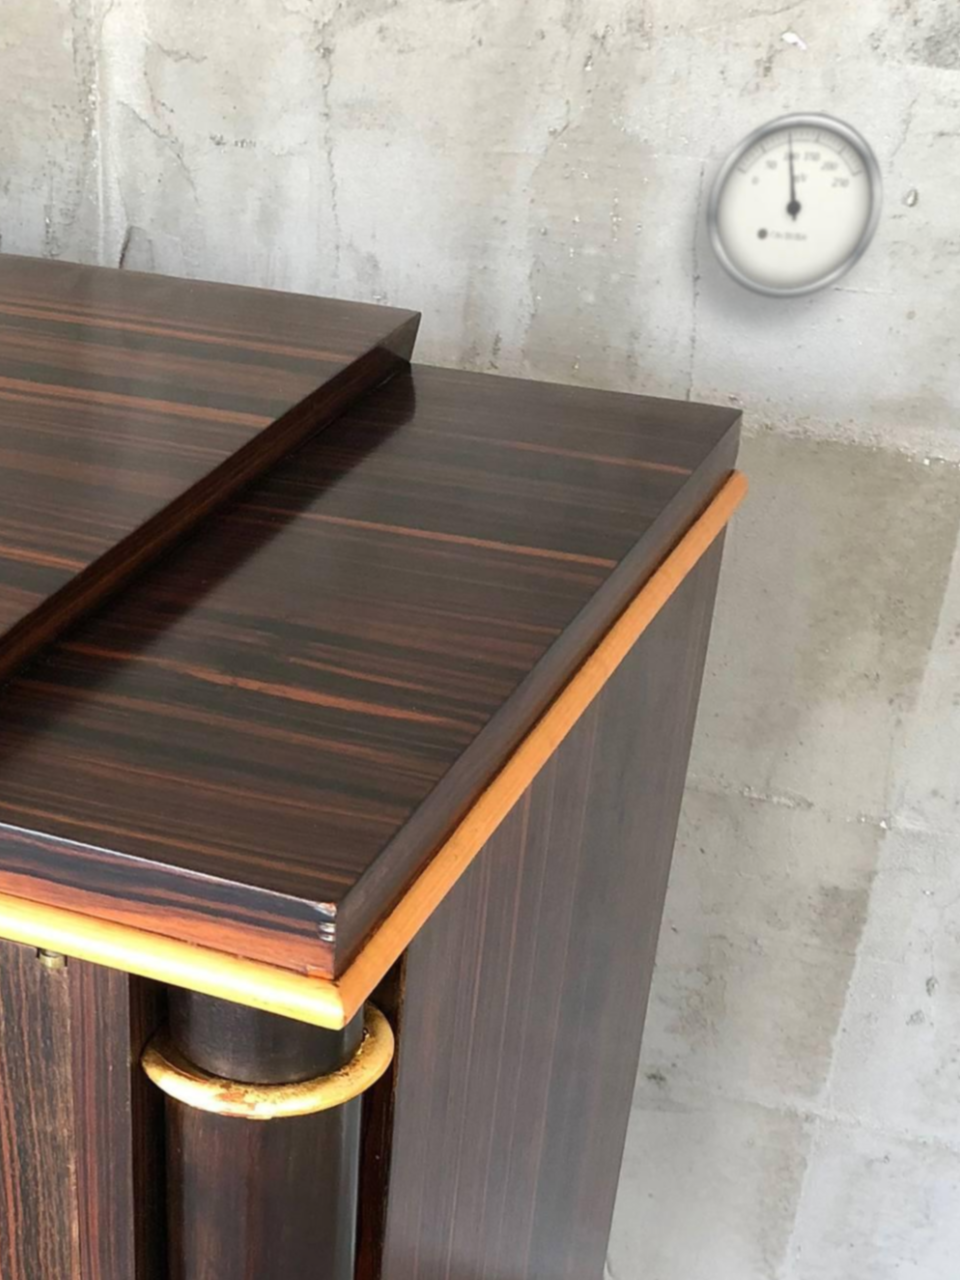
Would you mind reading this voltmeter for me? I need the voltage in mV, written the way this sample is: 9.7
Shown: 100
